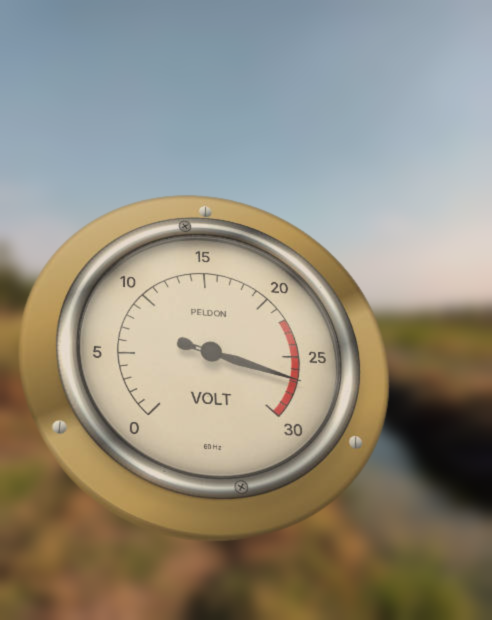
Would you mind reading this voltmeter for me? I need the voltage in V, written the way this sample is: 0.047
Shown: 27
